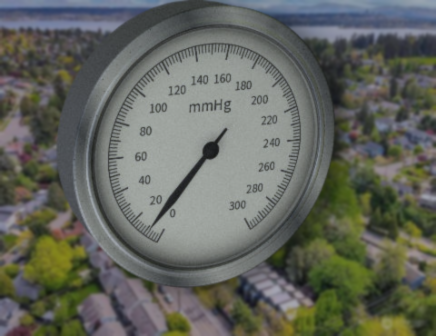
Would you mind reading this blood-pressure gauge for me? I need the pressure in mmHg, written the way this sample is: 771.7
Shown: 10
